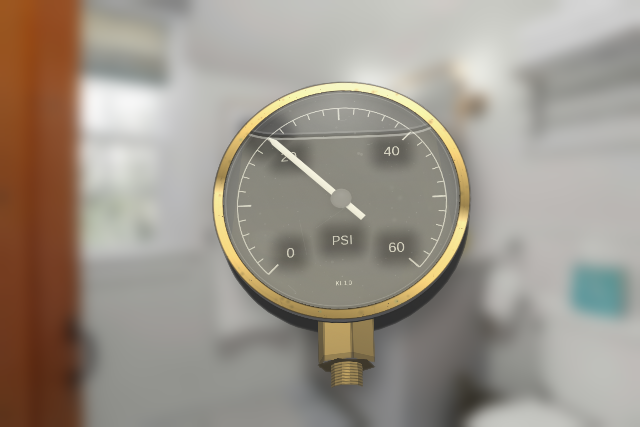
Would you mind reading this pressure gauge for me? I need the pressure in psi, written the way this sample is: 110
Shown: 20
